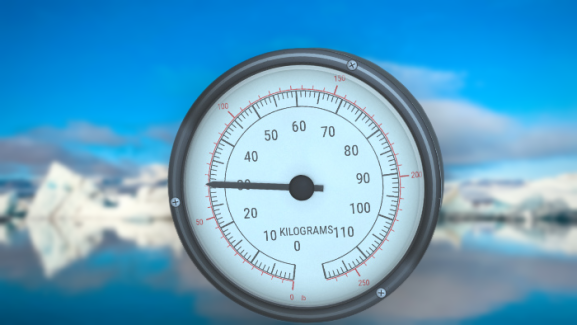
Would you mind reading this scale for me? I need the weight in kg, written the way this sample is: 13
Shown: 30
